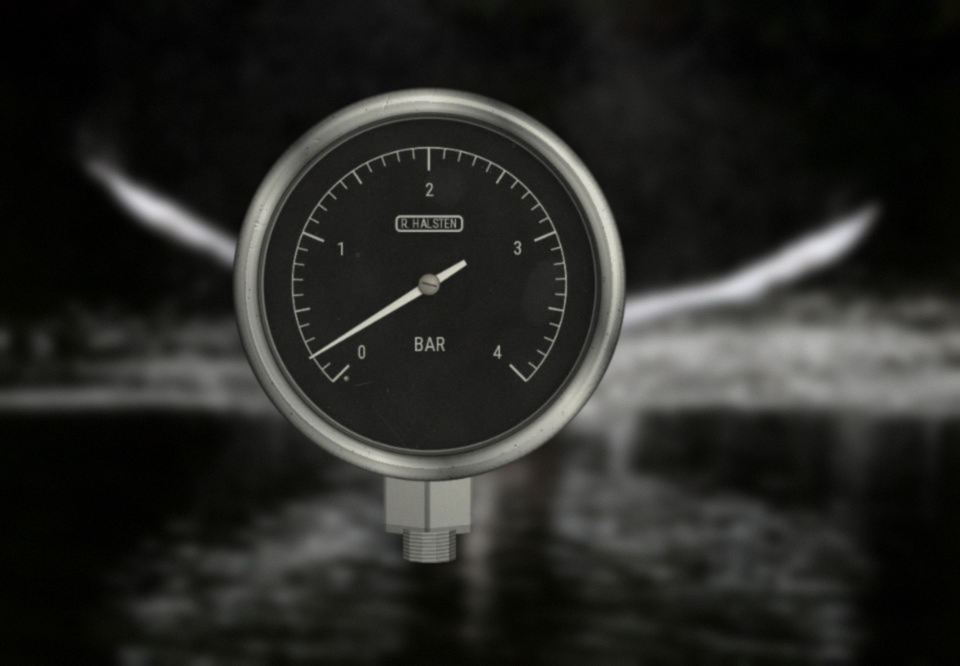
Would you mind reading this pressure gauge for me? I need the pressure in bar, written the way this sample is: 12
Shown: 0.2
